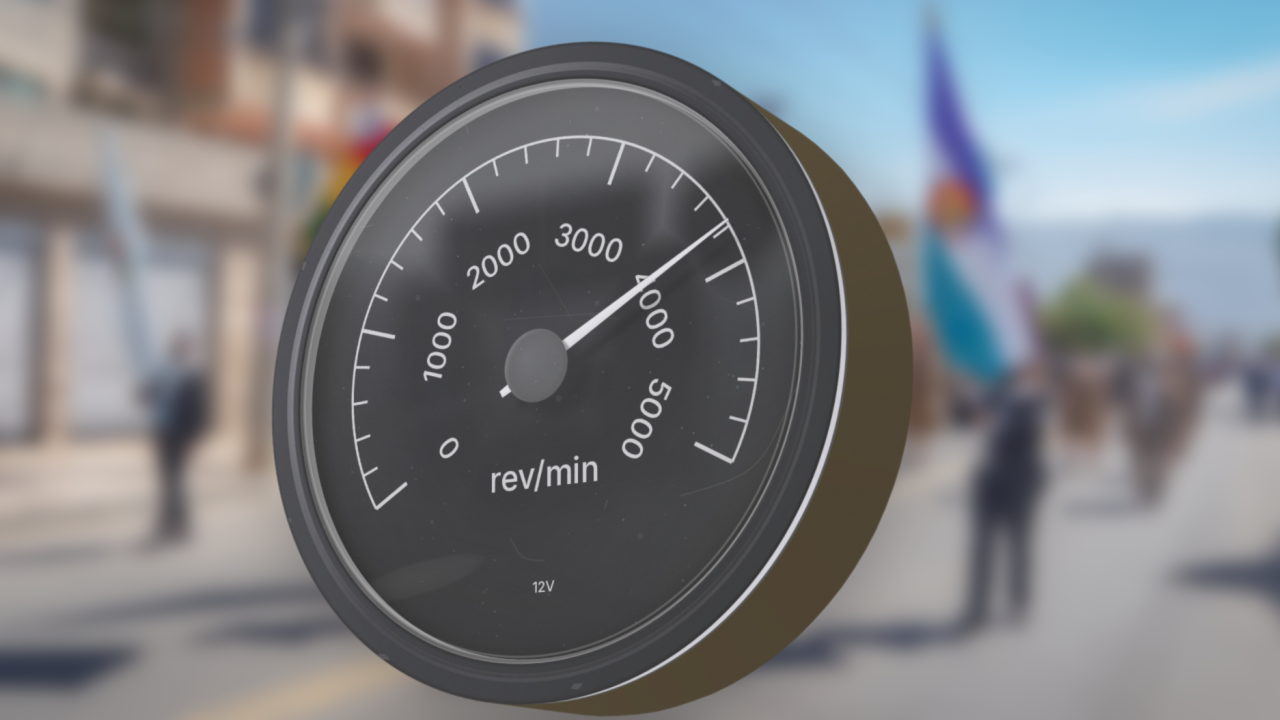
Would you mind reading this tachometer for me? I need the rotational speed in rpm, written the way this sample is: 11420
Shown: 3800
